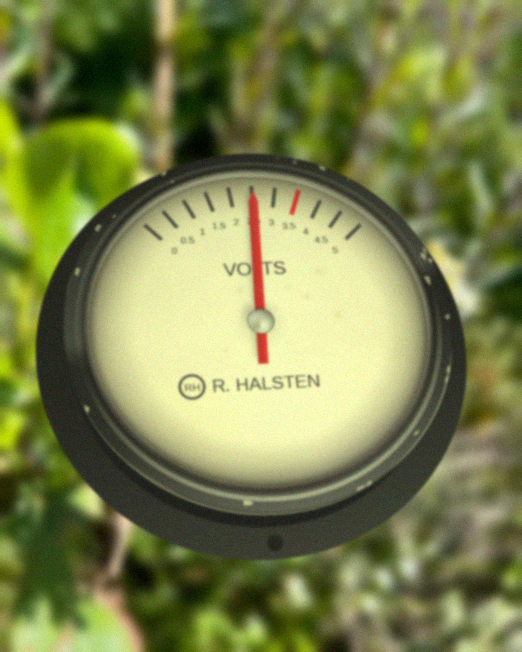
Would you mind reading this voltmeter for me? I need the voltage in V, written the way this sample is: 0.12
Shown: 2.5
